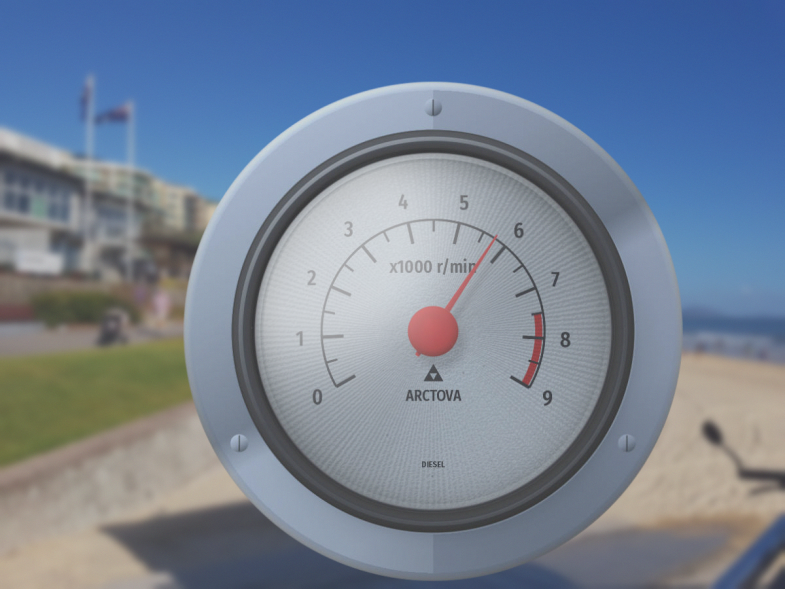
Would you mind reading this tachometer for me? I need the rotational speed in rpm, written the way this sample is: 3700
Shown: 5750
